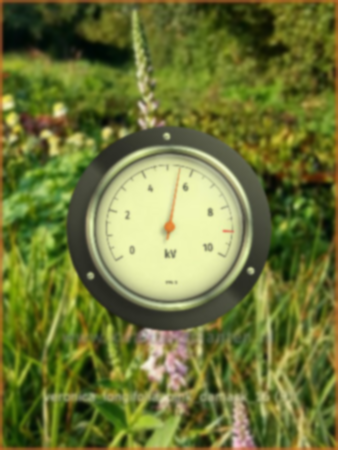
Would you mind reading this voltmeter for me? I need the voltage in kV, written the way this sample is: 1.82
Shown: 5.5
